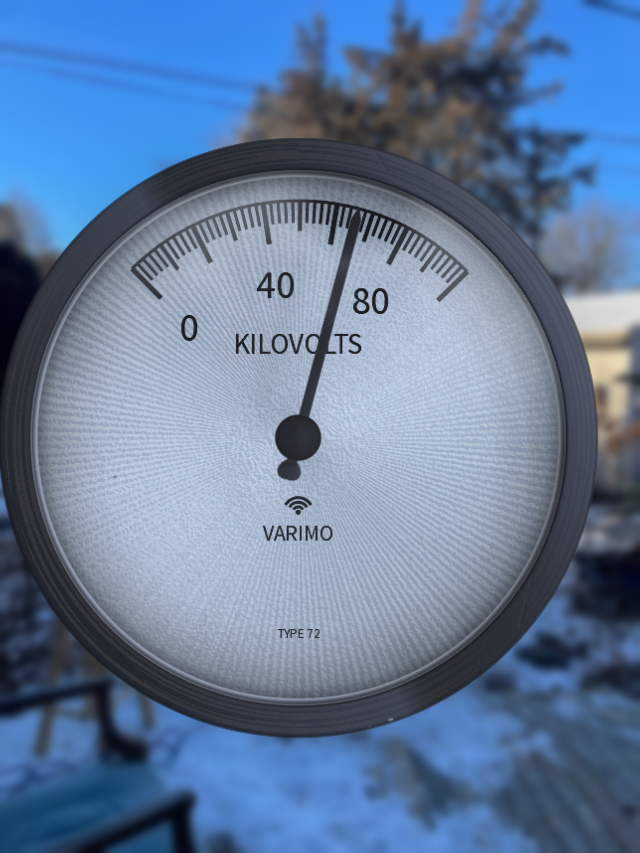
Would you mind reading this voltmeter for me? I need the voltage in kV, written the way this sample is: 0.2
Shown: 66
